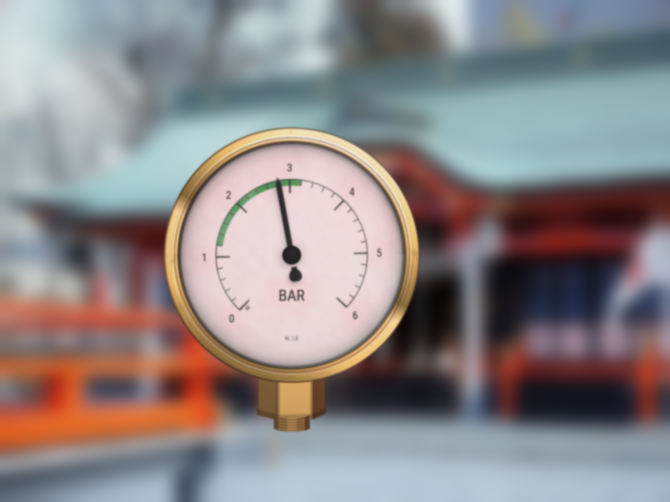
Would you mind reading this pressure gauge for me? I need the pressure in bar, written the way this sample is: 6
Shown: 2.8
